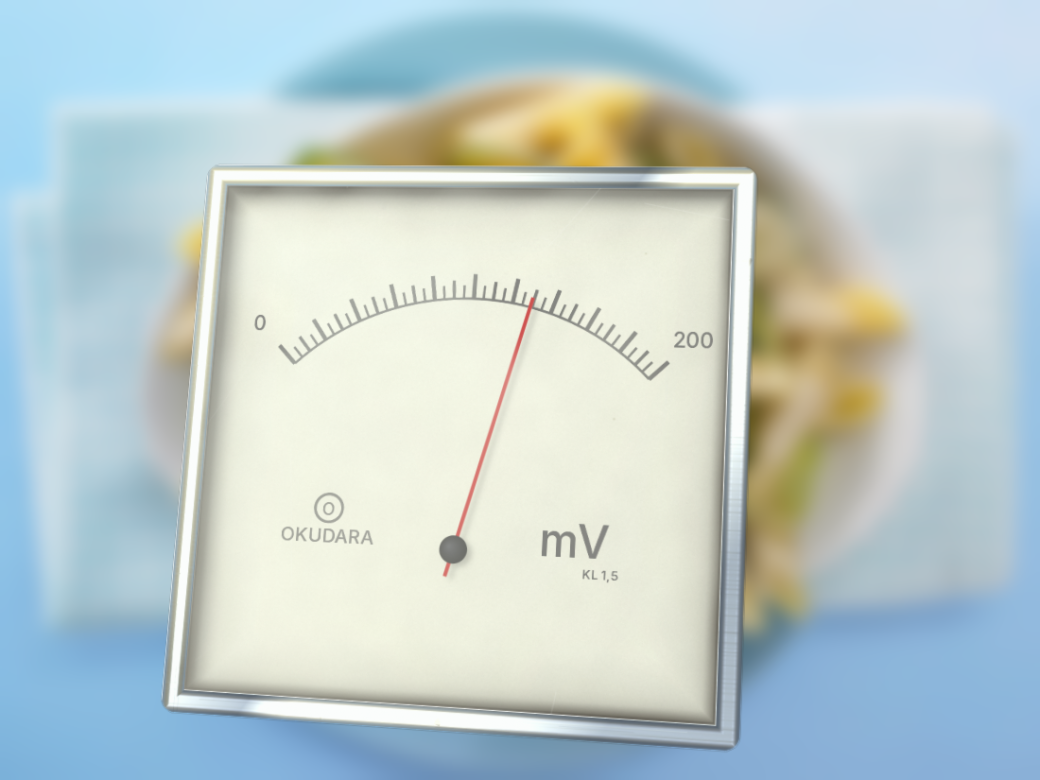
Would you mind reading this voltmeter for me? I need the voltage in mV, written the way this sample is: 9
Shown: 130
